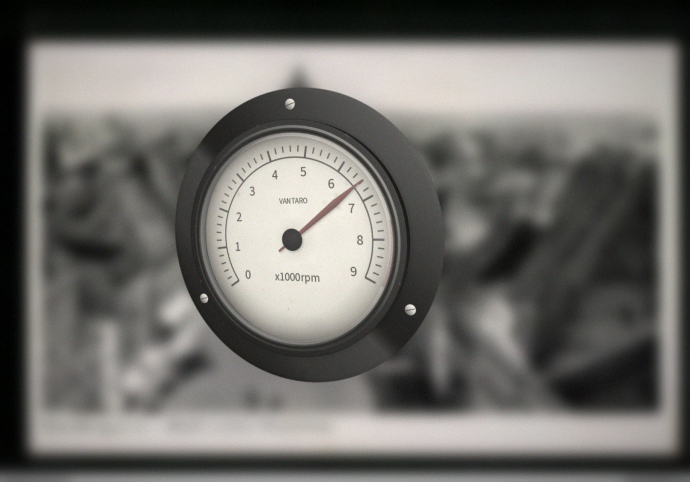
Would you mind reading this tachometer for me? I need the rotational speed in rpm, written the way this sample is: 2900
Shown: 6600
